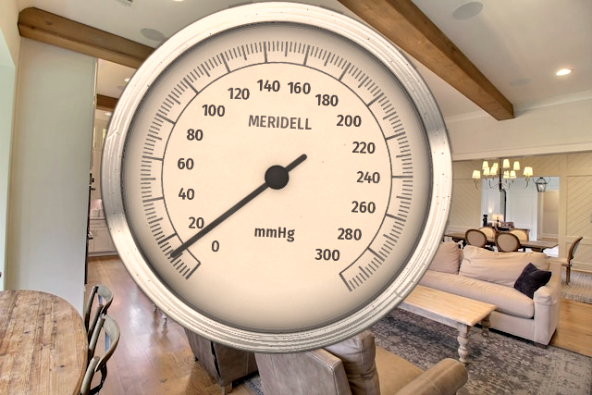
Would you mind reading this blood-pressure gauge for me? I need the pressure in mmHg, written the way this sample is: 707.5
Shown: 12
